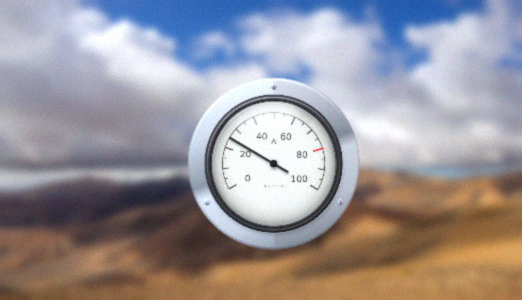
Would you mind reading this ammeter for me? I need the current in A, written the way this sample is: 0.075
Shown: 25
